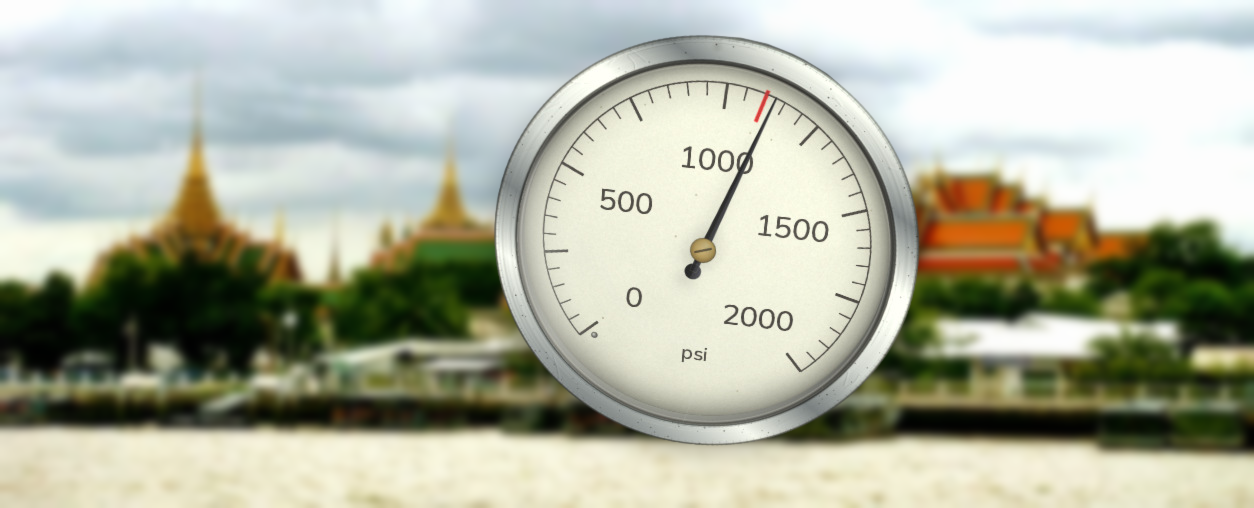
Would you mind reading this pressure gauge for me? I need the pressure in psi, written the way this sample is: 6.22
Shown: 1125
